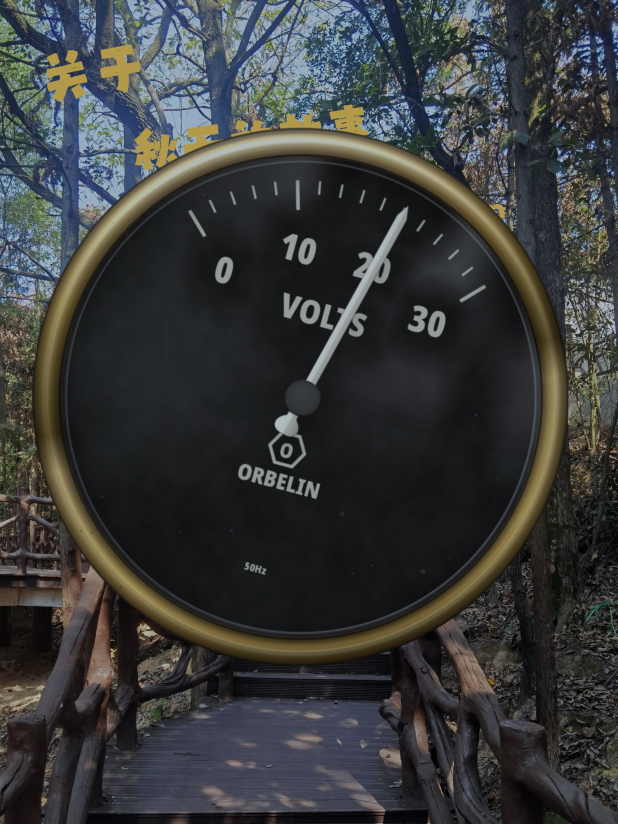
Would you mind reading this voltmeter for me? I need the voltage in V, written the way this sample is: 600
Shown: 20
